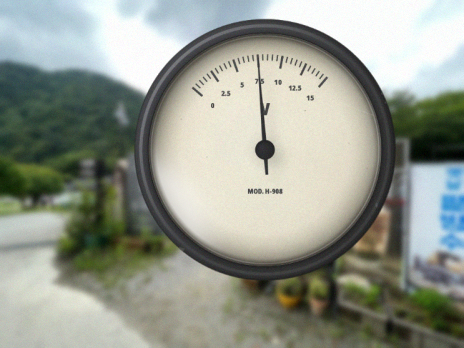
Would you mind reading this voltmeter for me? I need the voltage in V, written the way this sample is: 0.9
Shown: 7.5
